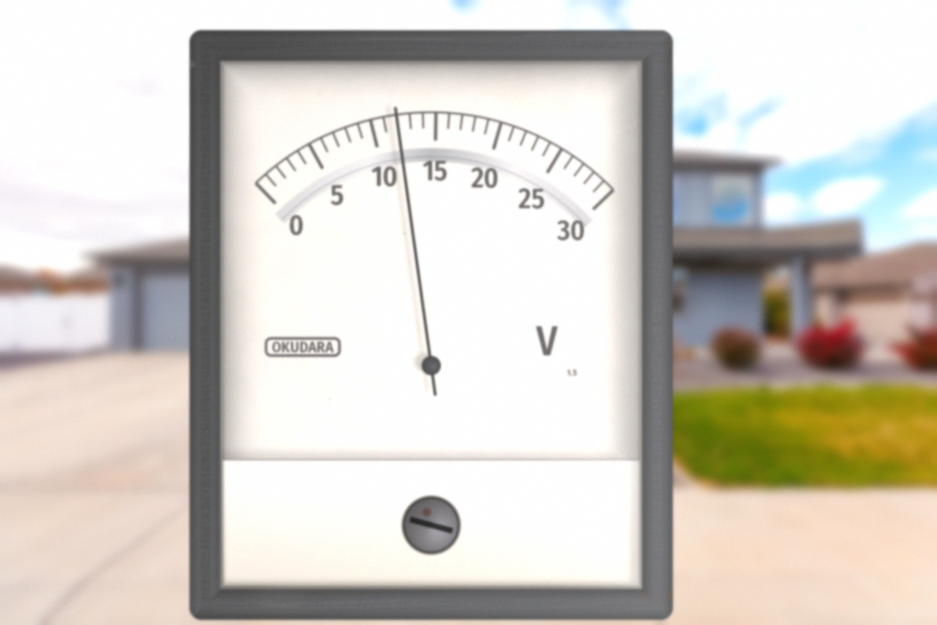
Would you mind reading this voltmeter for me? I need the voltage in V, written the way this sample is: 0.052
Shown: 12
